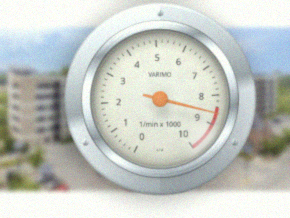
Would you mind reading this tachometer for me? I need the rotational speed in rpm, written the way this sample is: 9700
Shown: 8600
